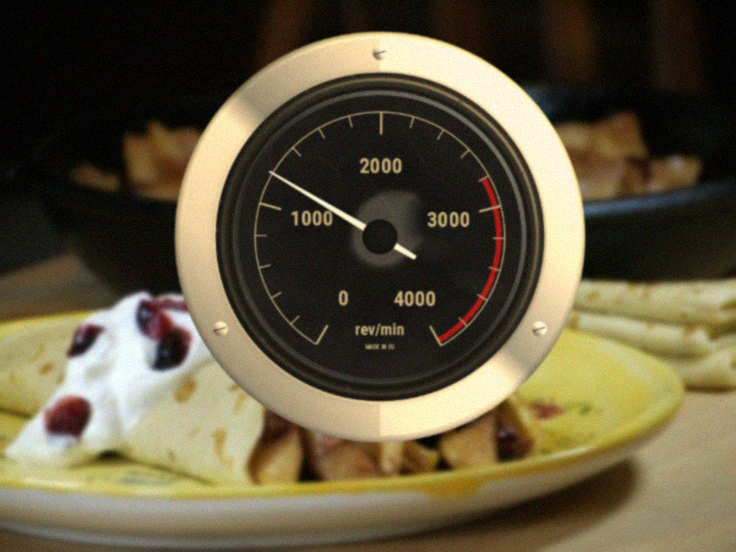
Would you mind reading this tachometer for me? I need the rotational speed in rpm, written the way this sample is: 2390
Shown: 1200
